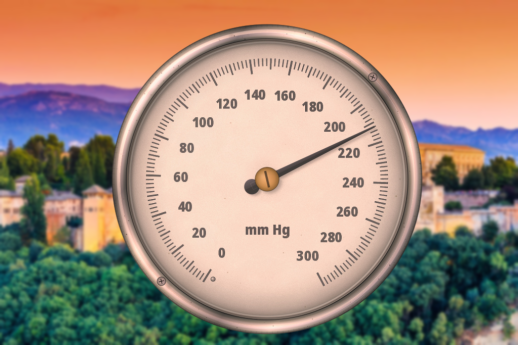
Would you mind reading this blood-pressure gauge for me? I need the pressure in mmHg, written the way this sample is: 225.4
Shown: 212
